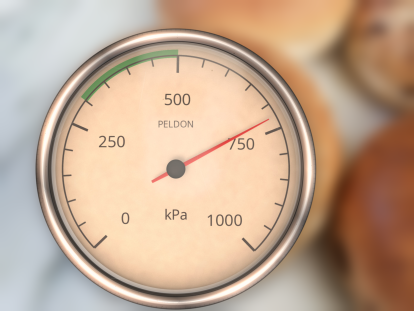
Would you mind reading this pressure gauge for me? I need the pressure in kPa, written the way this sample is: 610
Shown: 725
